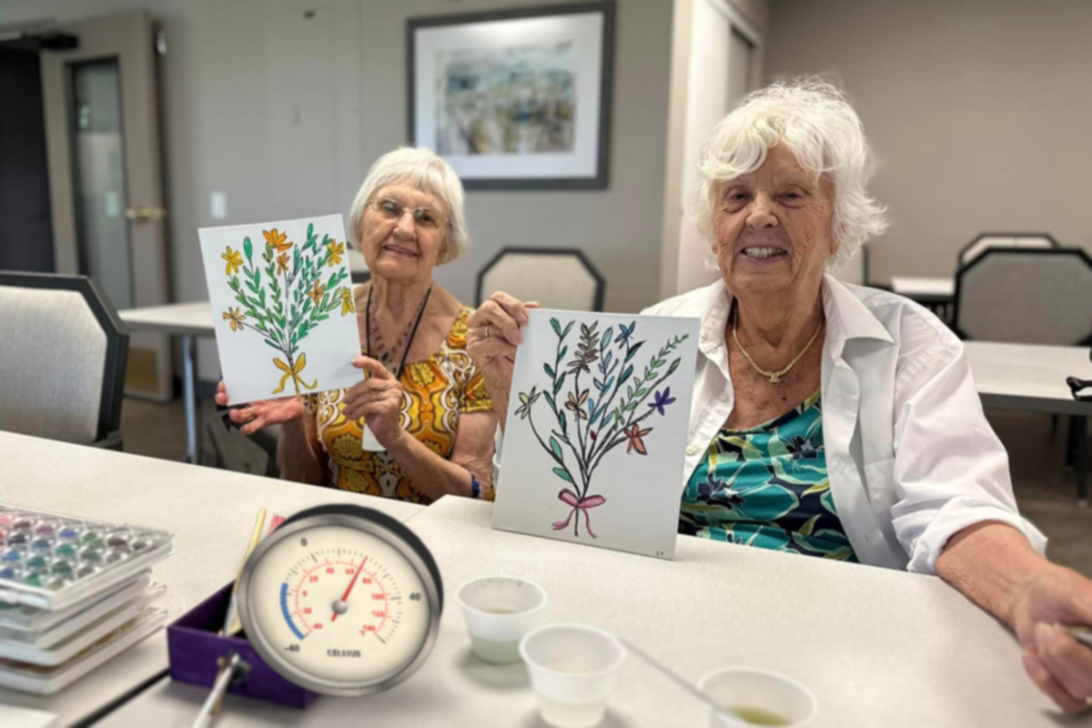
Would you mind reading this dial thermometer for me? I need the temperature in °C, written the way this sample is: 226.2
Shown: 20
